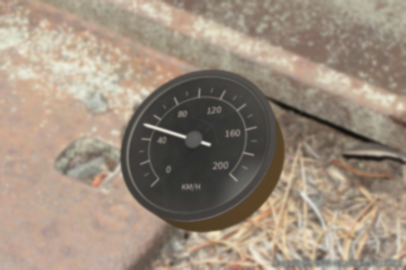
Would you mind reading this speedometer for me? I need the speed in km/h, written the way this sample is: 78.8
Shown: 50
